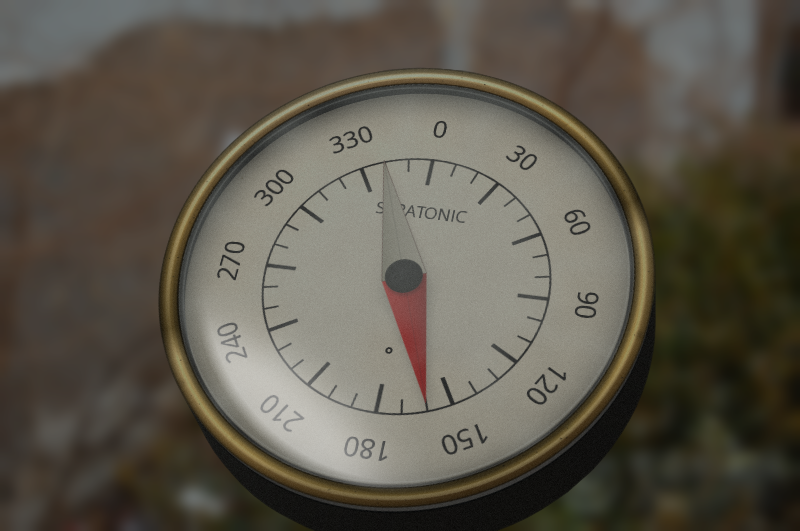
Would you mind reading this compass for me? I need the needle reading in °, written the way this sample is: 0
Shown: 160
